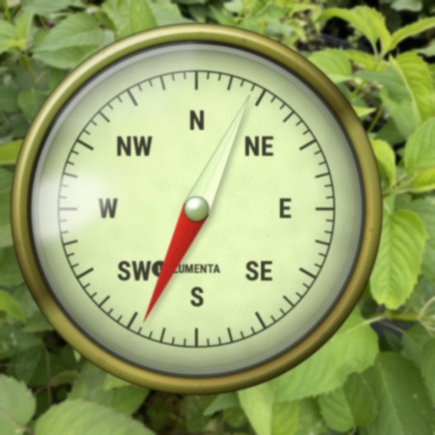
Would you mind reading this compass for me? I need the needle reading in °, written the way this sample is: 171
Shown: 205
